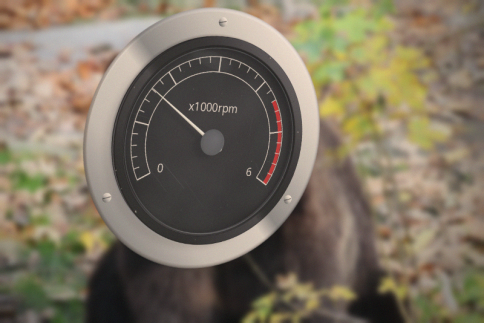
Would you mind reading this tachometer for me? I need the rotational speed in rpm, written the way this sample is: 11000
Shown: 1600
